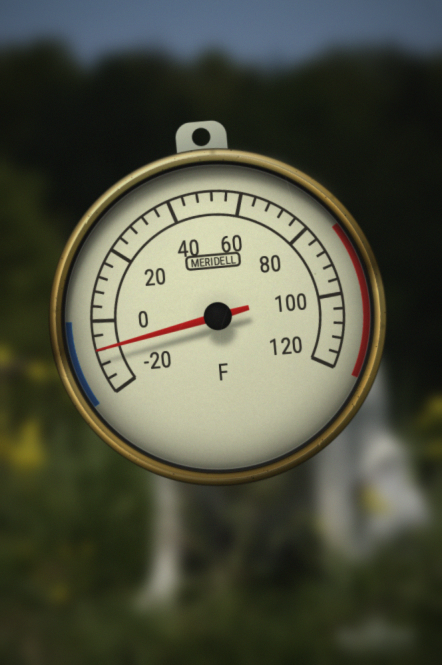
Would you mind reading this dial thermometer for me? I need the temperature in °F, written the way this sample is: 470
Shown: -8
